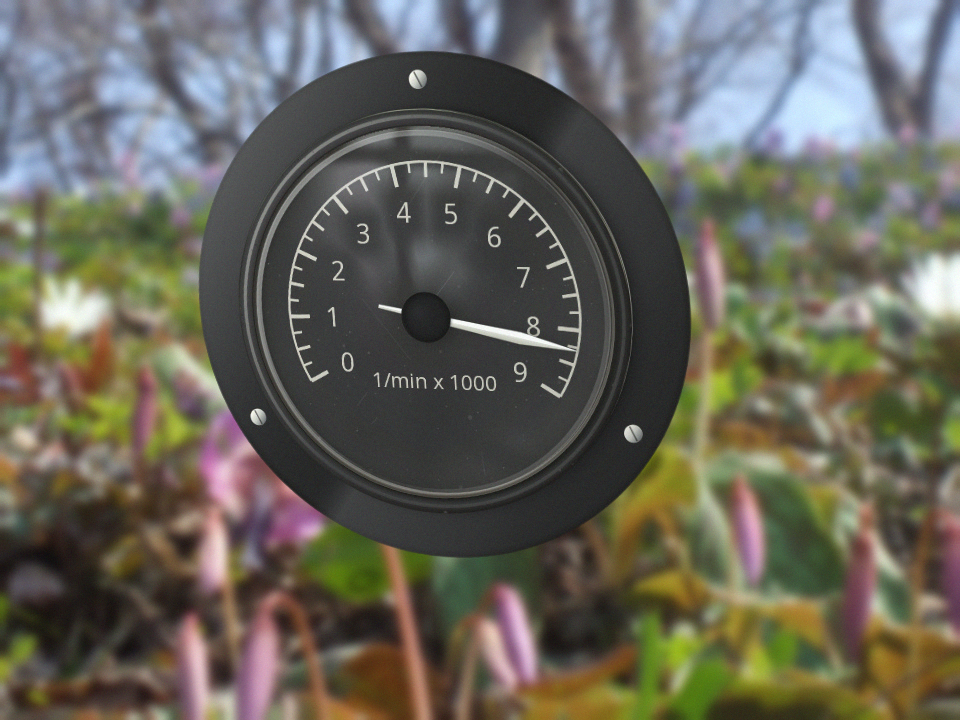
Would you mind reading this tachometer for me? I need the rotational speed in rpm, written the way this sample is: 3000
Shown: 8250
